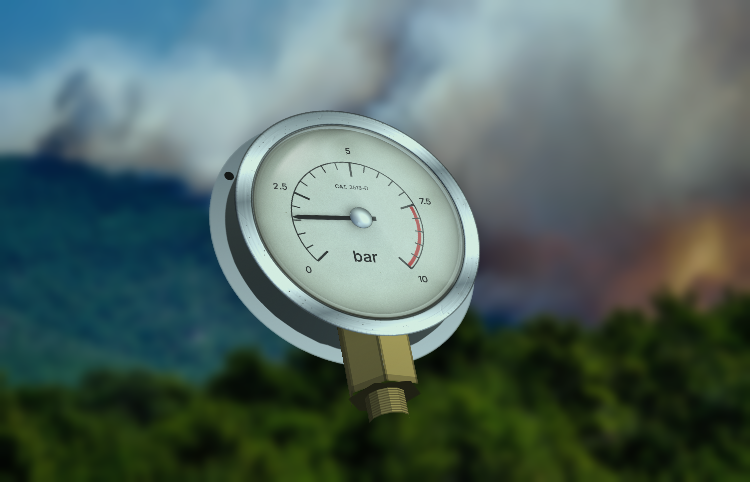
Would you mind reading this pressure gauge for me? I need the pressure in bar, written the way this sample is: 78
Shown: 1.5
